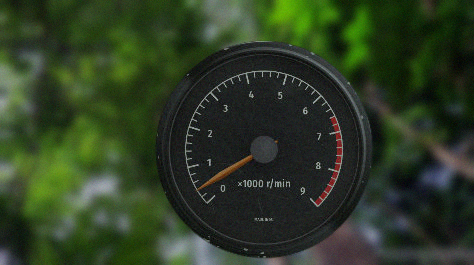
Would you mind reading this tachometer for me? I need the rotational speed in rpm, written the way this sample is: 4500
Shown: 400
